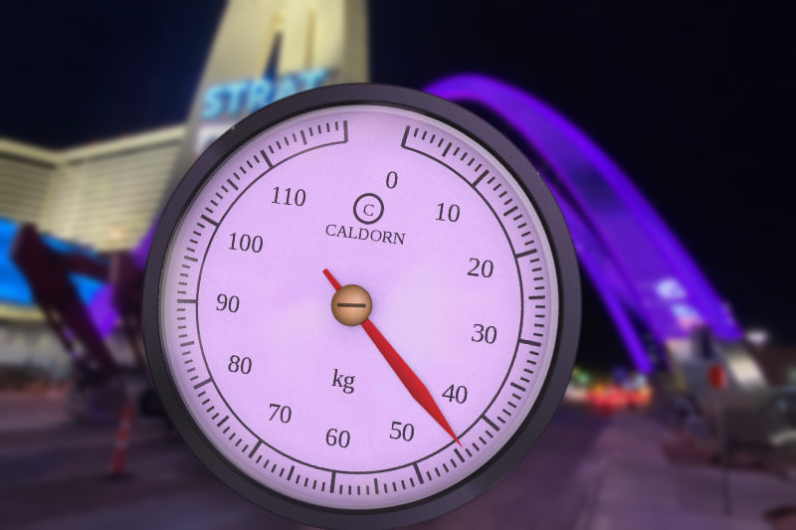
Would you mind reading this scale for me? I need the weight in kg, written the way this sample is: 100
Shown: 44
